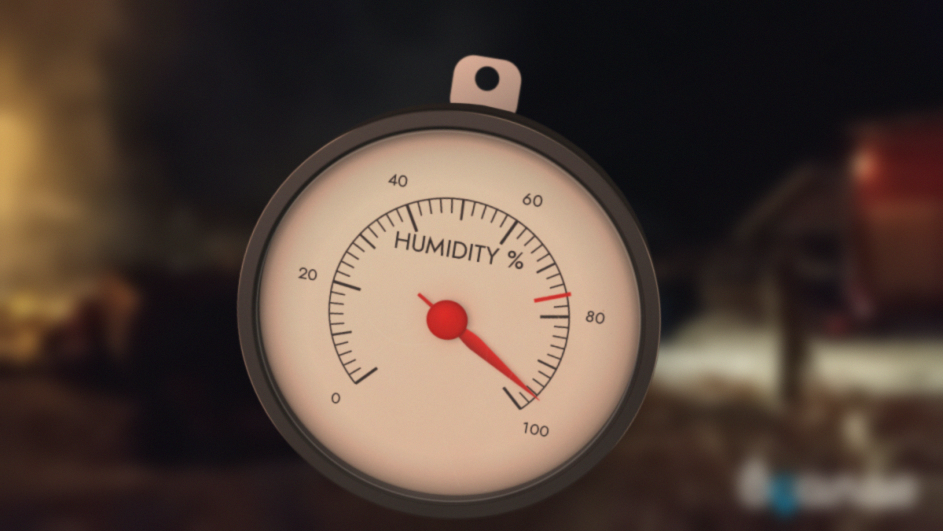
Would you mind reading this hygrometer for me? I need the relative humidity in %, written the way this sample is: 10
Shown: 96
